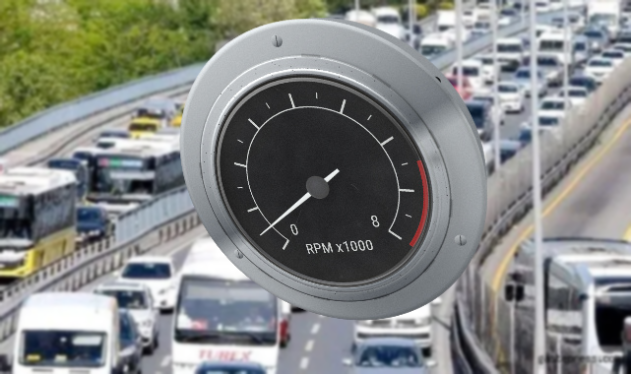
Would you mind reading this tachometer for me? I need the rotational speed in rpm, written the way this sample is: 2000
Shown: 500
